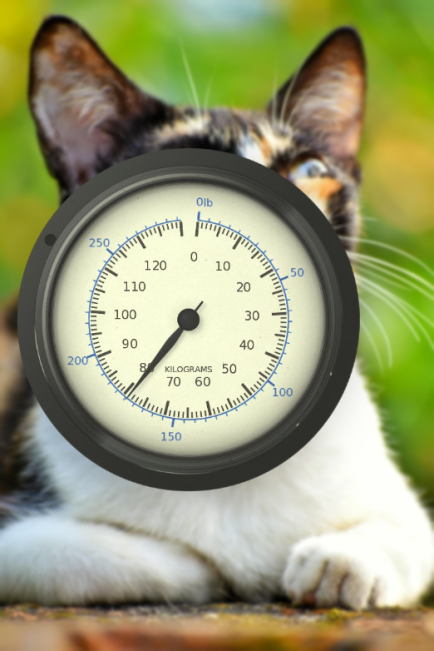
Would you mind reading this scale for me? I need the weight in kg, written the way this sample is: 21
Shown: 79
